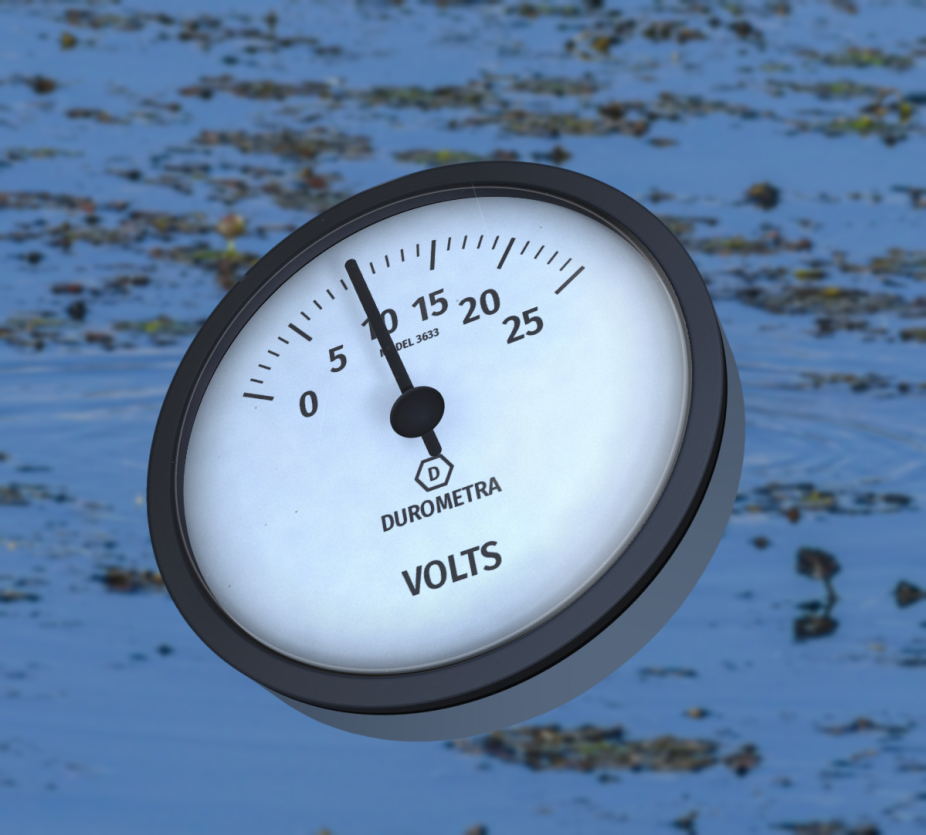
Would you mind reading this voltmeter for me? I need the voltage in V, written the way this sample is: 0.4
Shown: 10
